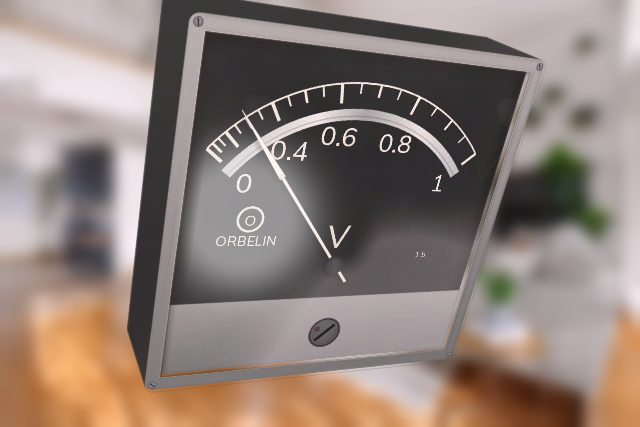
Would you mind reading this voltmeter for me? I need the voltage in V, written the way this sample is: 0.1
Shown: 0.3
